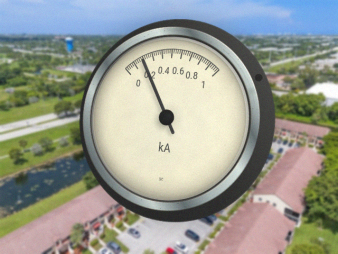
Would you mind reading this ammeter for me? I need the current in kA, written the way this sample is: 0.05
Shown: 0.2
